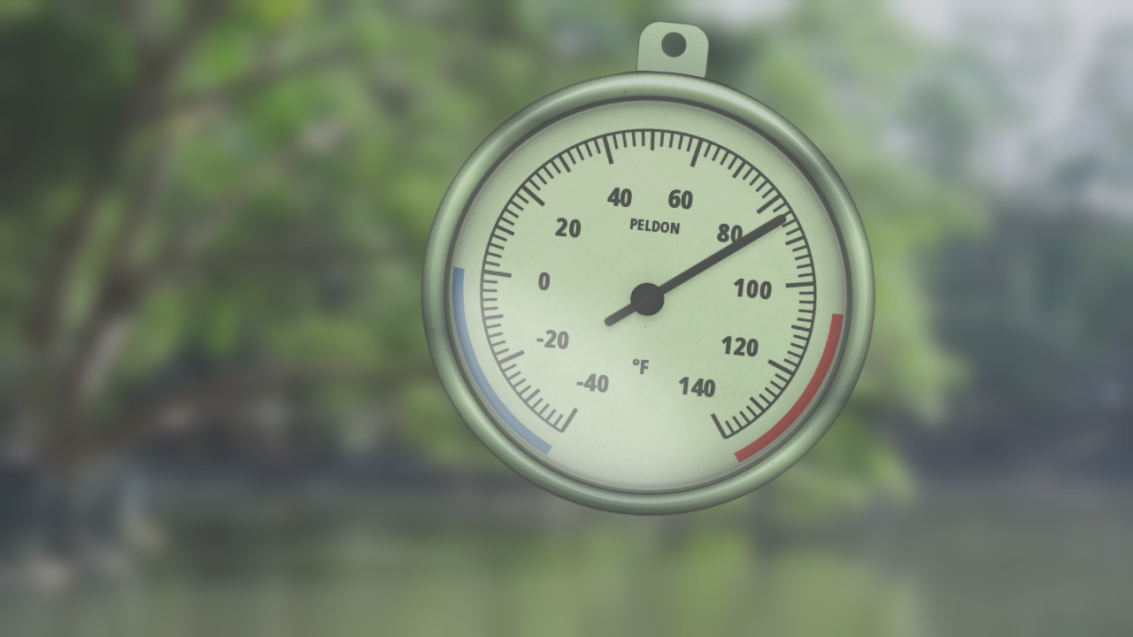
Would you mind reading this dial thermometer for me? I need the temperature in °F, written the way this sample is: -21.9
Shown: 84
